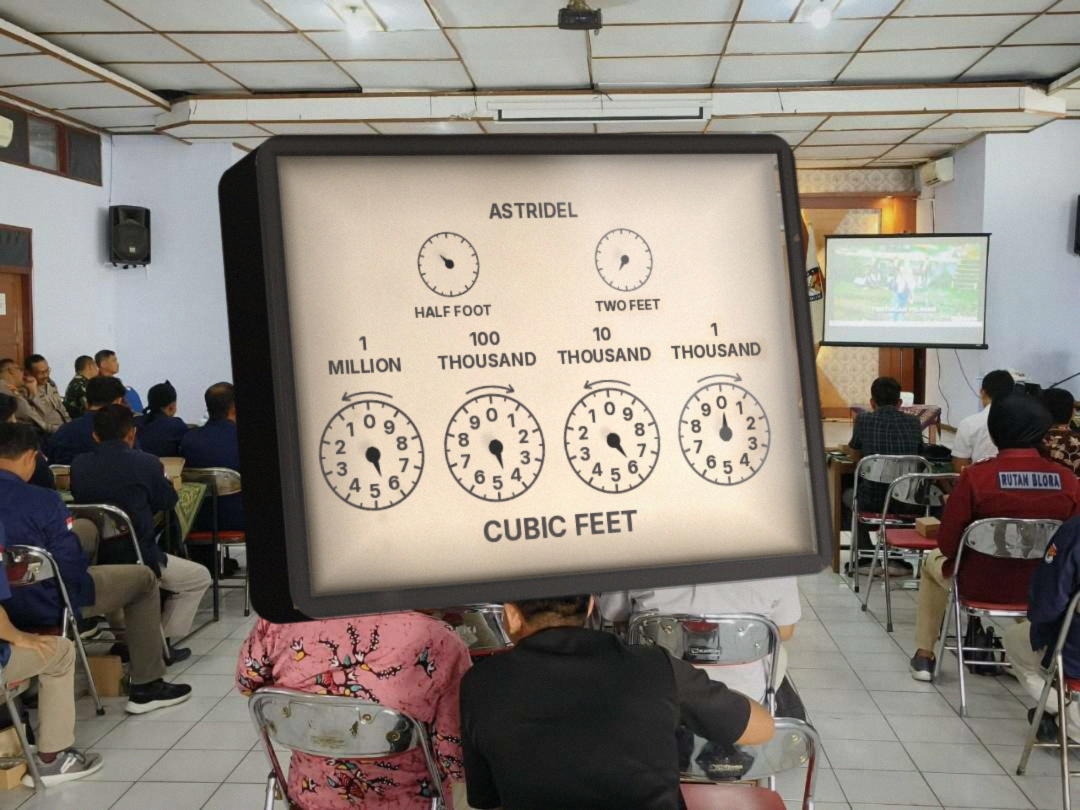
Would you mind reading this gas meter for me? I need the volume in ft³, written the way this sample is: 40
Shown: 546000
